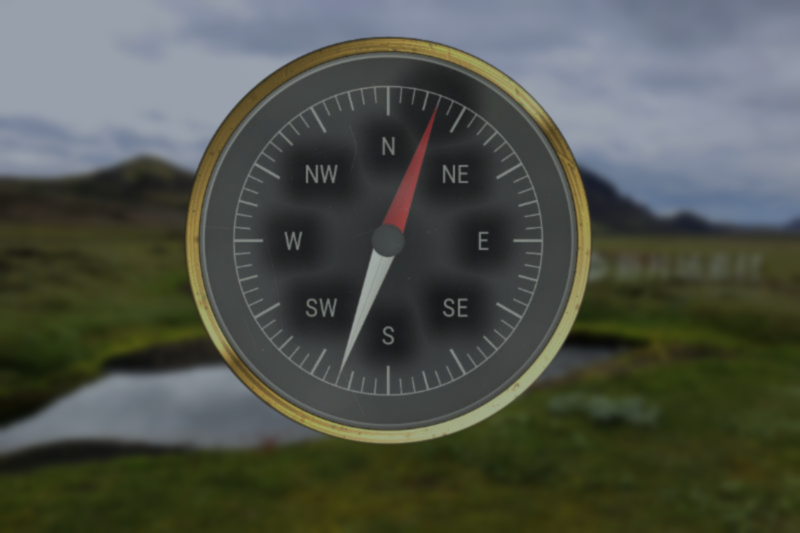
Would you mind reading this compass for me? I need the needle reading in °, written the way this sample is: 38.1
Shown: 20
